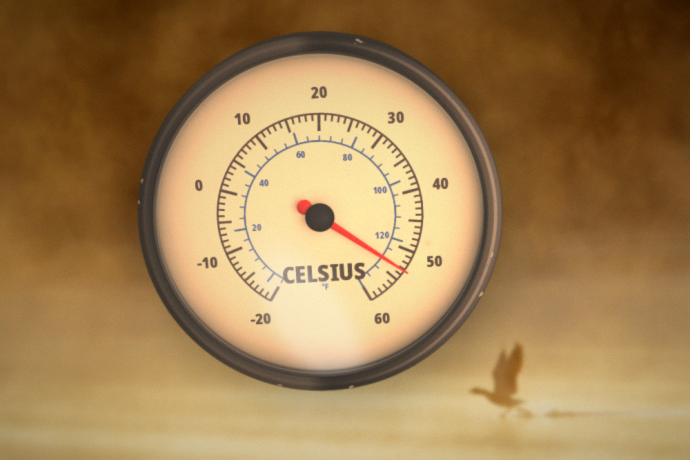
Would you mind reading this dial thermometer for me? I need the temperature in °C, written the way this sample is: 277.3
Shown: 53
